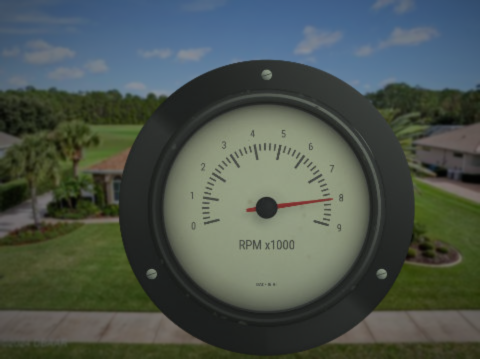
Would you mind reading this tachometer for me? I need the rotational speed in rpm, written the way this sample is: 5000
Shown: 8000
